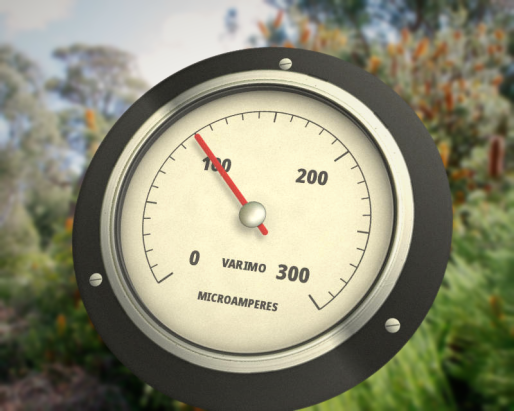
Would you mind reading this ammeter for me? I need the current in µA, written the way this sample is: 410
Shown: 100
